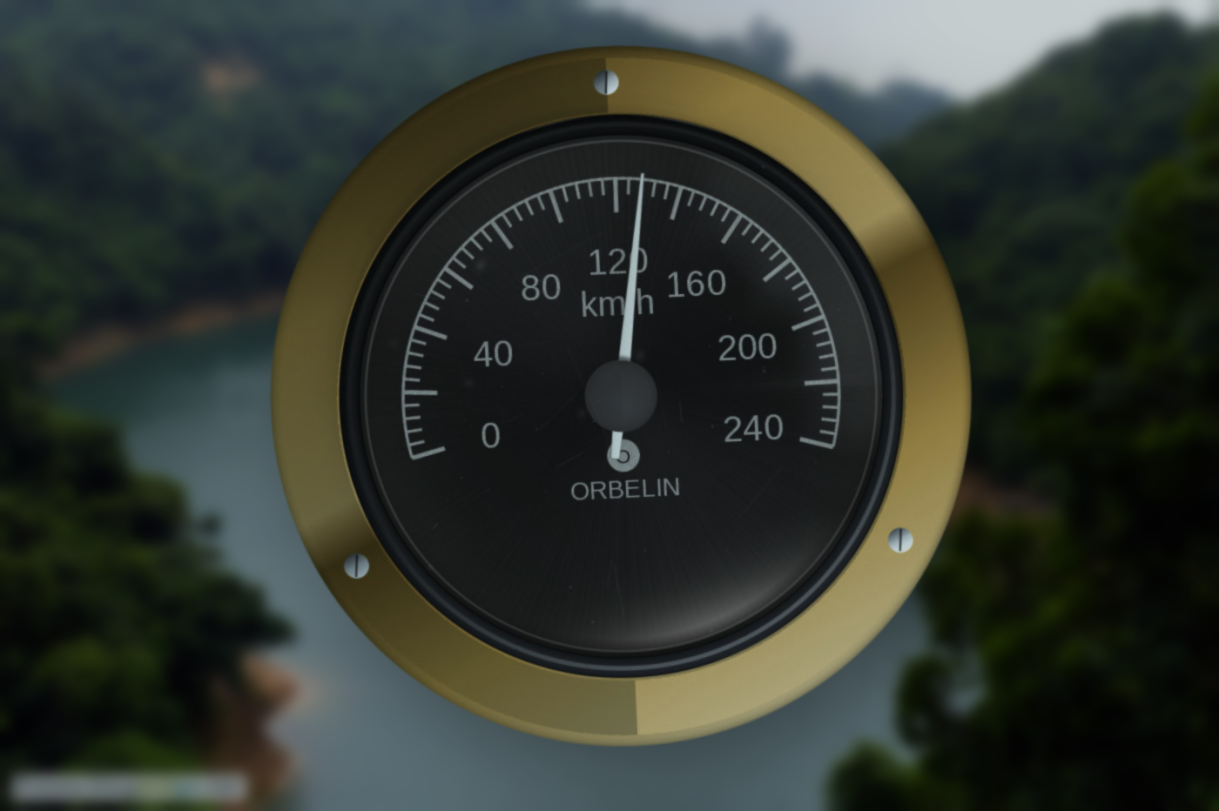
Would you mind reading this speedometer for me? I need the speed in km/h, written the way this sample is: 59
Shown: 128
